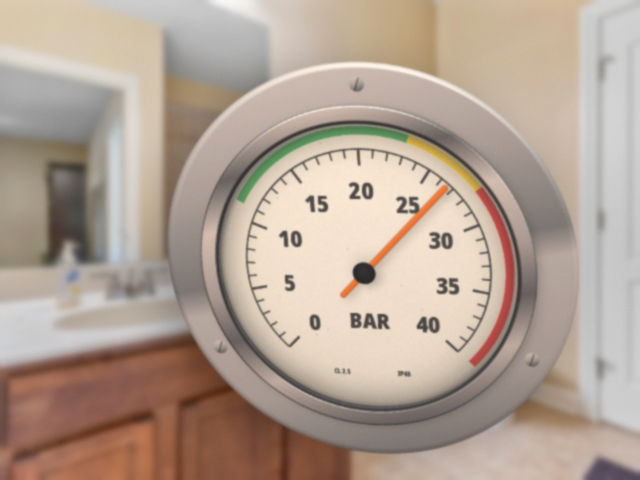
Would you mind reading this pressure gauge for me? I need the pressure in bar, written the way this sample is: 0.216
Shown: 26.5
